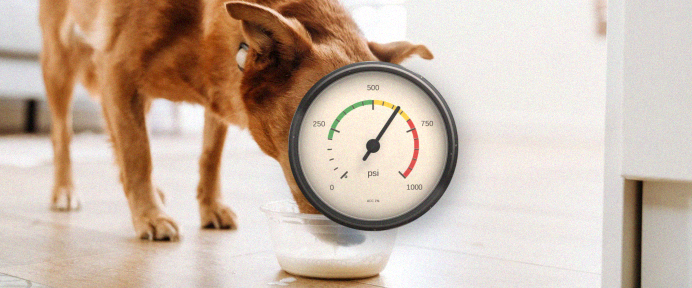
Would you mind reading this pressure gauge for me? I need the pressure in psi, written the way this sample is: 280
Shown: 625
